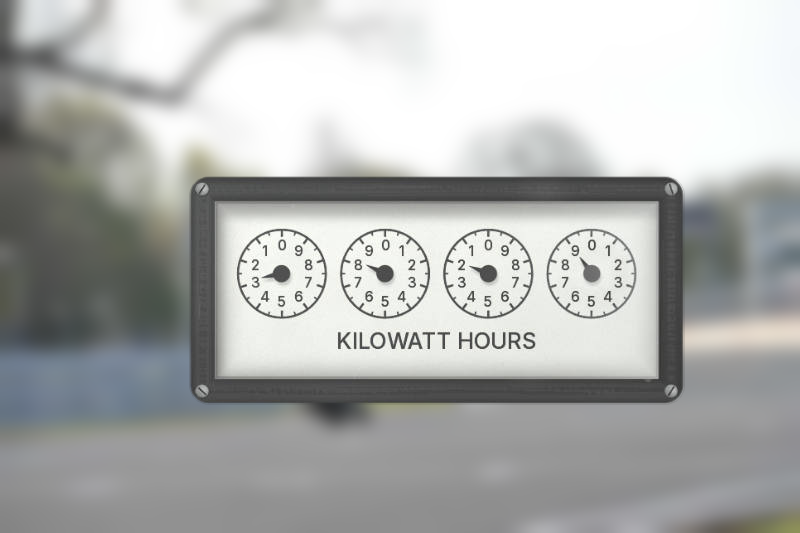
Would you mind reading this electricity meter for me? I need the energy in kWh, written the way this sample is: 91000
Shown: 2819
